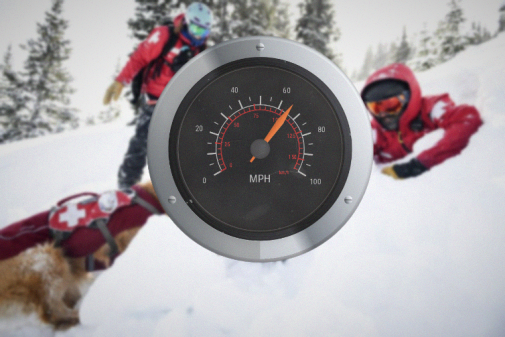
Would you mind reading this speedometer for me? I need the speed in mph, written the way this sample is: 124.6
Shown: 65
